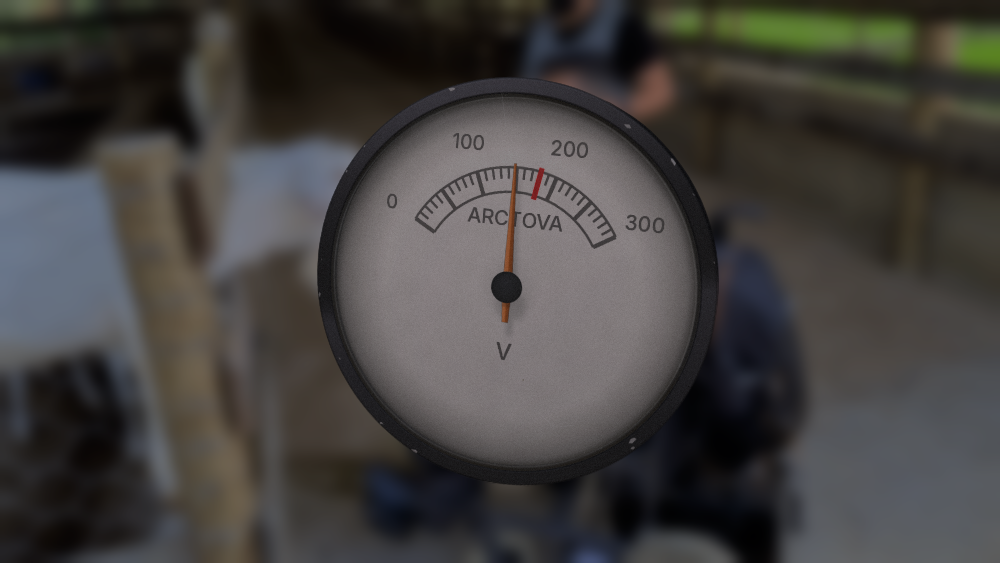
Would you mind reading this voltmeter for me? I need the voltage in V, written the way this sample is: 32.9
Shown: 150
